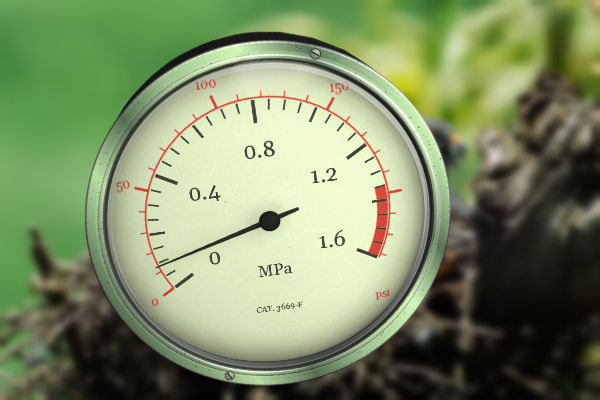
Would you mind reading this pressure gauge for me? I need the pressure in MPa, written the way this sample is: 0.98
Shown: 0.1
